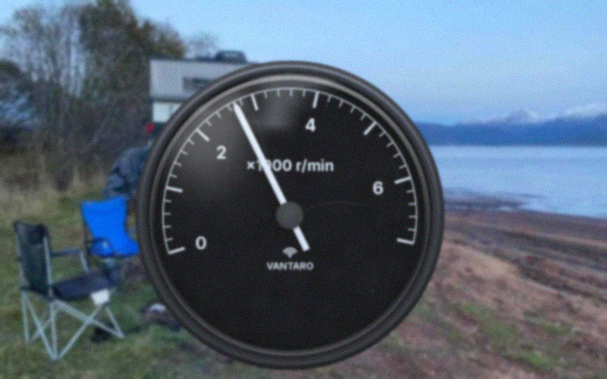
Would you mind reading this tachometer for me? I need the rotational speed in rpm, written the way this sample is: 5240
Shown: 2700
